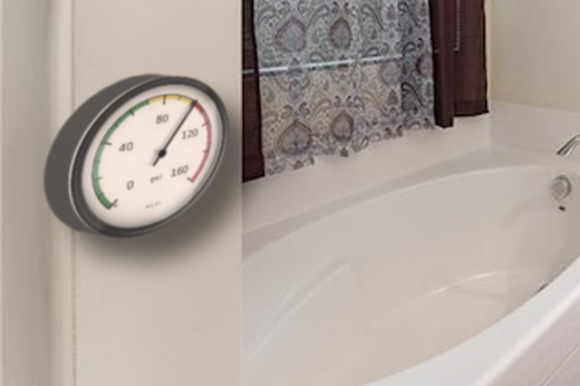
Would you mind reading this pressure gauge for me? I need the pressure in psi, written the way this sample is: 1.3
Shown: 100
